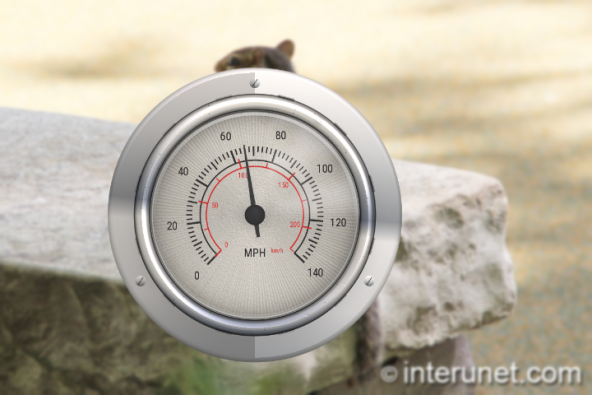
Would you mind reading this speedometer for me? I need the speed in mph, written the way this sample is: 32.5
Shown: 66
